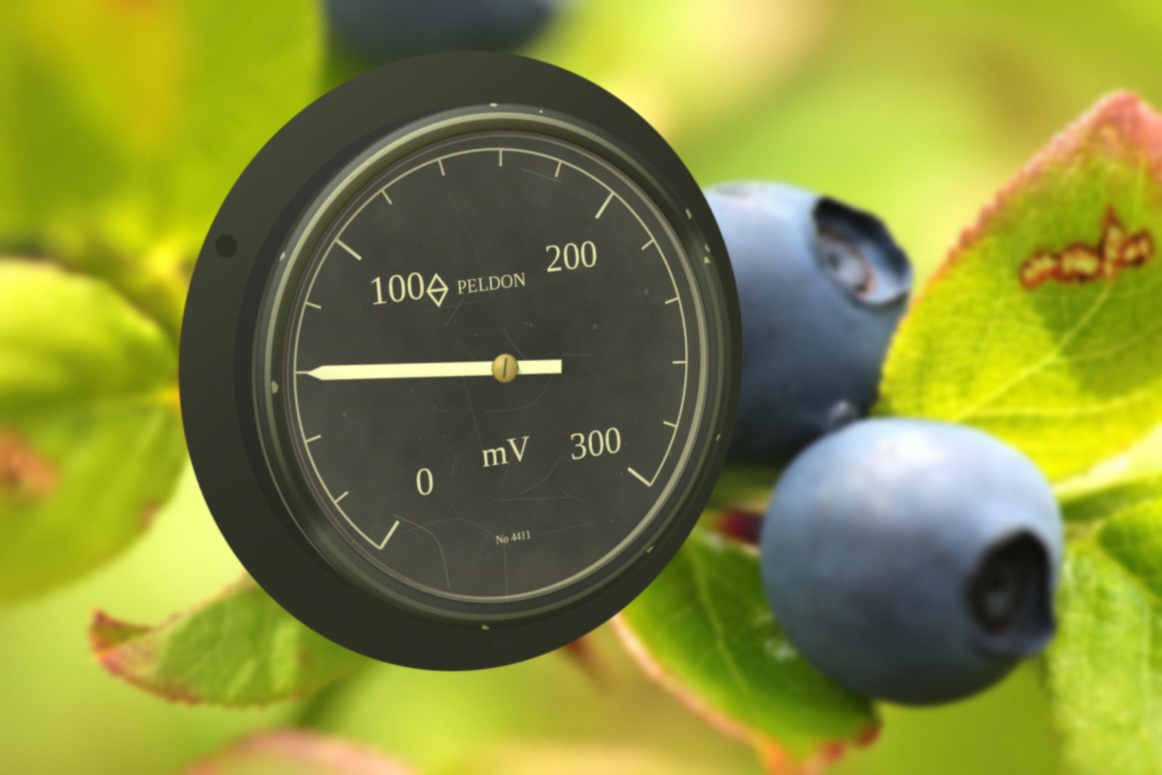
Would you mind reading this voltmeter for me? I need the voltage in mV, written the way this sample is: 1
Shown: 60
